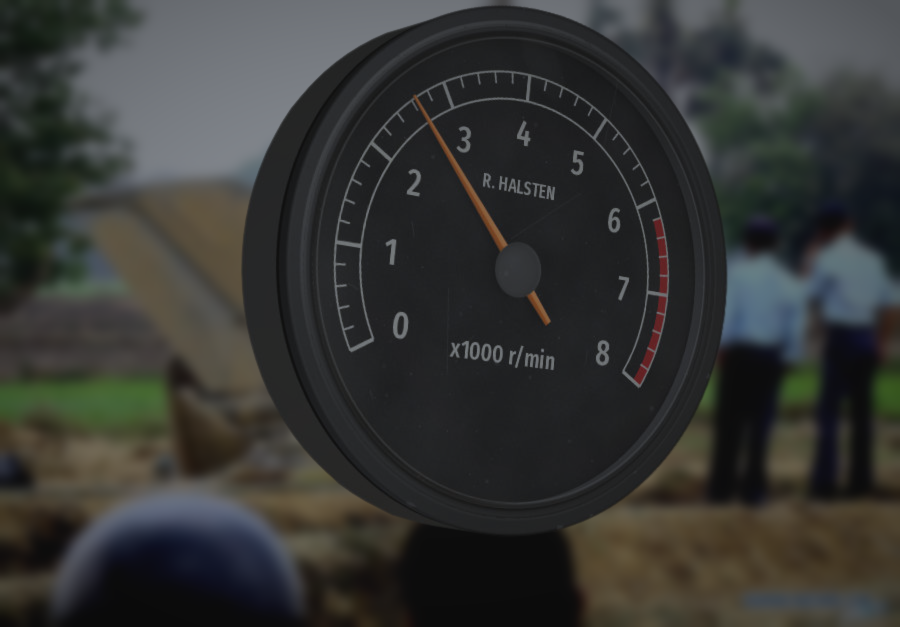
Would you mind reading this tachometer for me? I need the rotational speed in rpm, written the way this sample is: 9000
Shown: 2600
